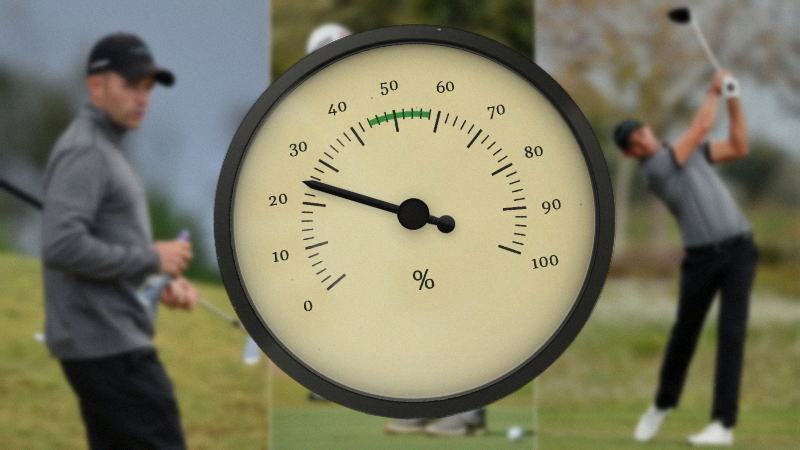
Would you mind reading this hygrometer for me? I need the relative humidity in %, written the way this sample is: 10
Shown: 24
